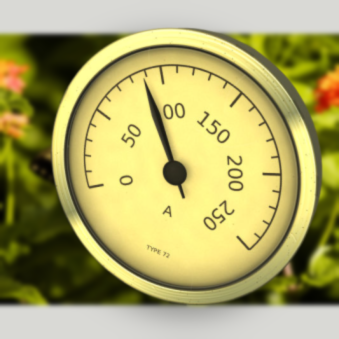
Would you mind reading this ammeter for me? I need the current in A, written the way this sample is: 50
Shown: 90
